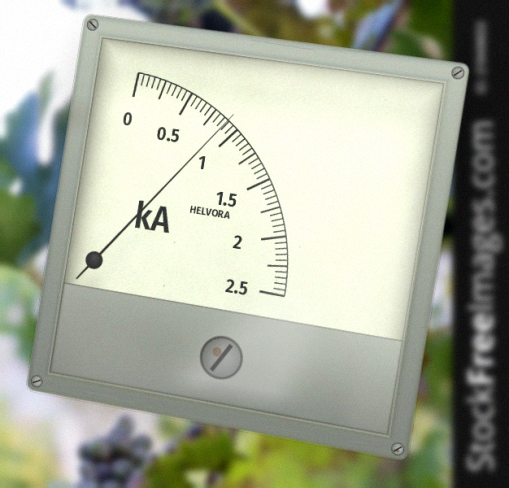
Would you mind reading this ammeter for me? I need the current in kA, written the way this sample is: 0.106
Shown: 0.9
